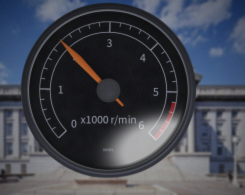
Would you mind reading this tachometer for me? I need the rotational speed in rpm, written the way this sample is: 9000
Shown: 2000
